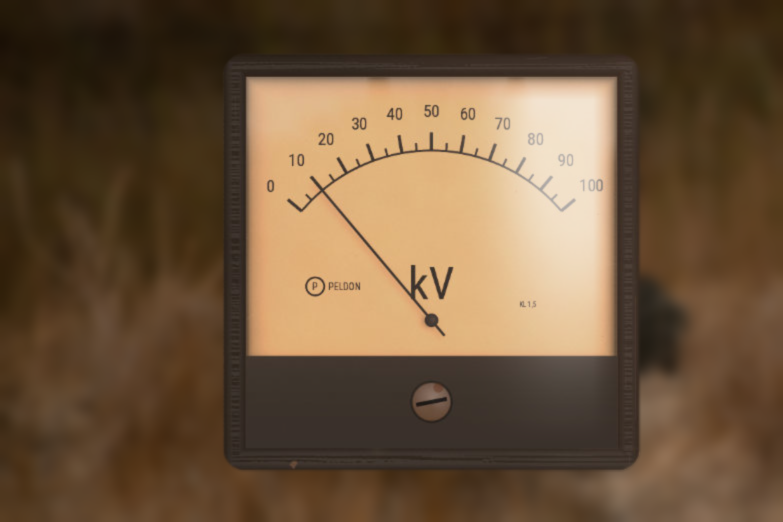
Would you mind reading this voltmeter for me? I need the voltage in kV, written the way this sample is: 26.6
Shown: 10
